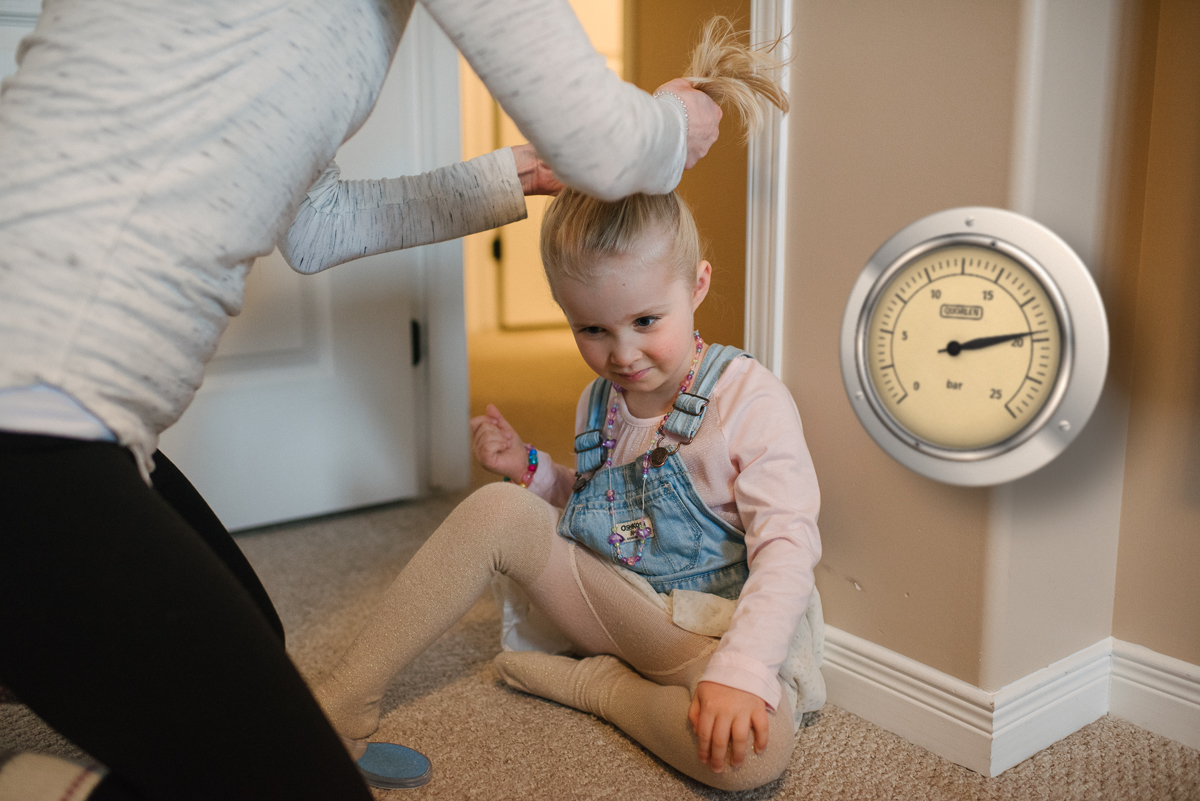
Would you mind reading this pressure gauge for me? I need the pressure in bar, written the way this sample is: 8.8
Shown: 19.5
